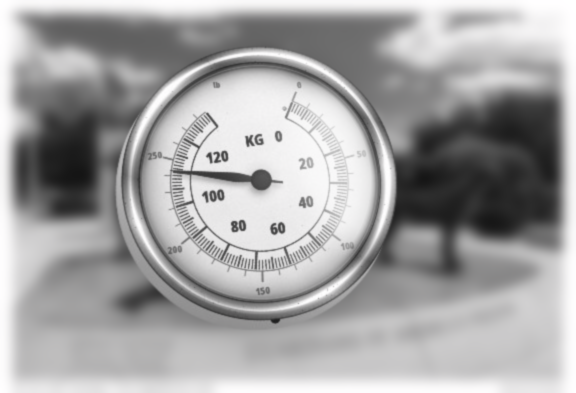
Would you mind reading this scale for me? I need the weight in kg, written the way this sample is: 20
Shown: 110
